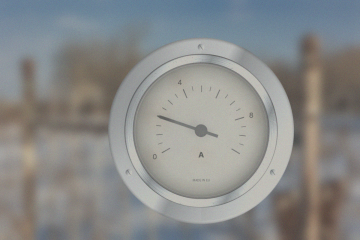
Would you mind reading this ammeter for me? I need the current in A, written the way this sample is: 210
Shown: 2
